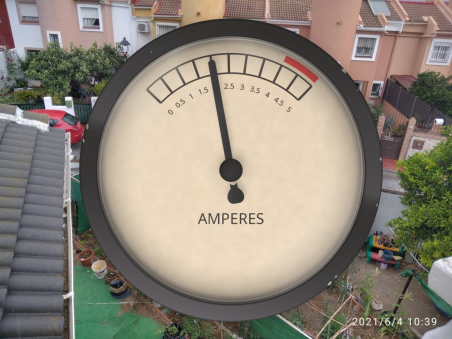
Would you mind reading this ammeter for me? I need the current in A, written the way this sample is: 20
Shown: 2
